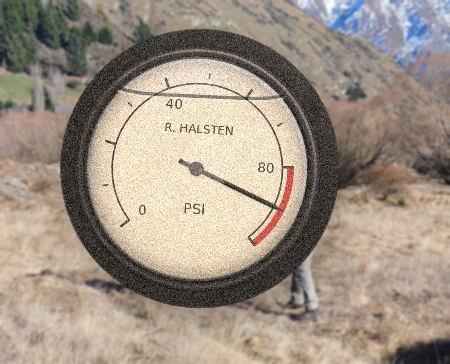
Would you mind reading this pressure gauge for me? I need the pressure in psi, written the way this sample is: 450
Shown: 90
